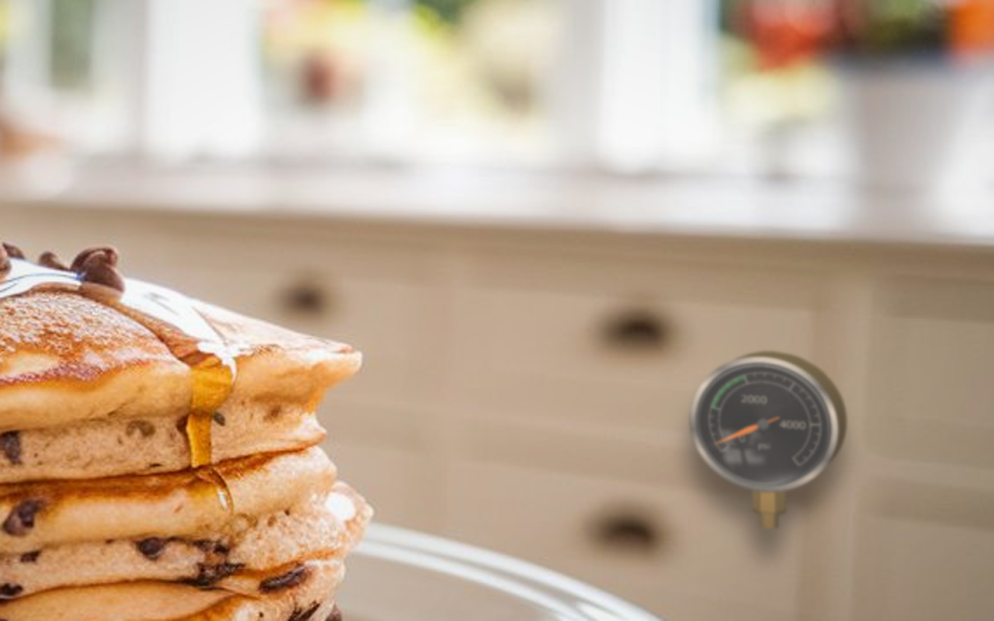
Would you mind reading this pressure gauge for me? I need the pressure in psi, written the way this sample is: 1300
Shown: 200
